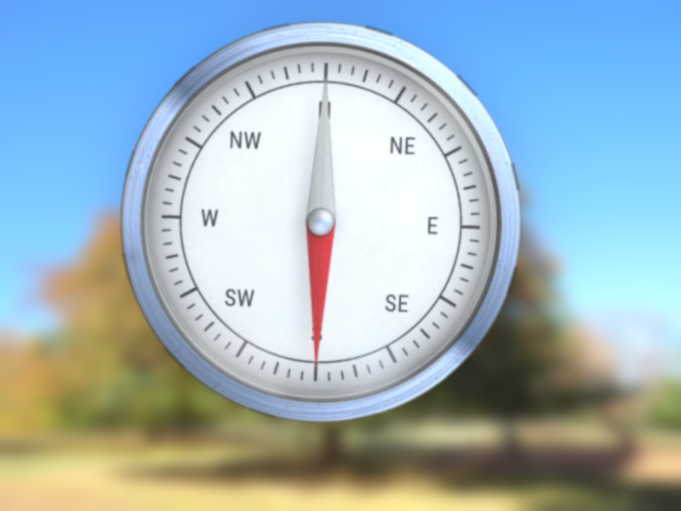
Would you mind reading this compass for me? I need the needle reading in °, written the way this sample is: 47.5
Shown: 180
